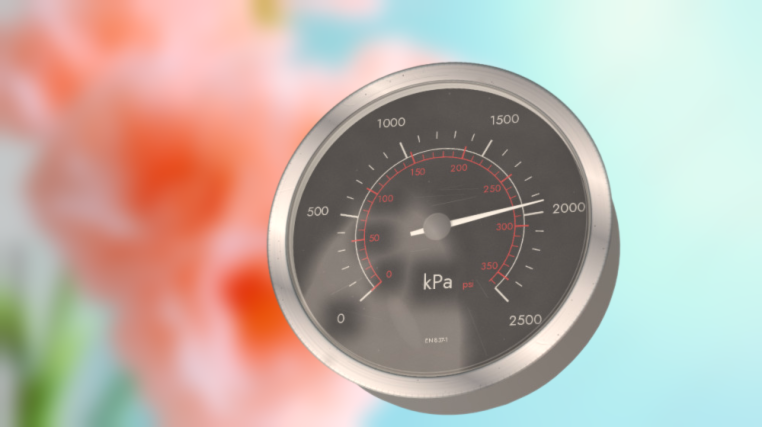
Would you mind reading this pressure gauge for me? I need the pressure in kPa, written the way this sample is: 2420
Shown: 1950
